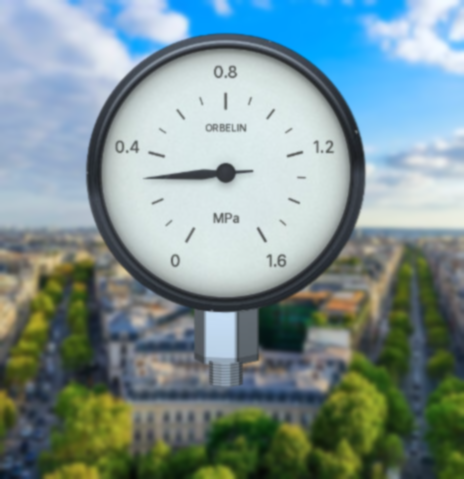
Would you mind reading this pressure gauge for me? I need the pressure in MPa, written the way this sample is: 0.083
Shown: 0.3
